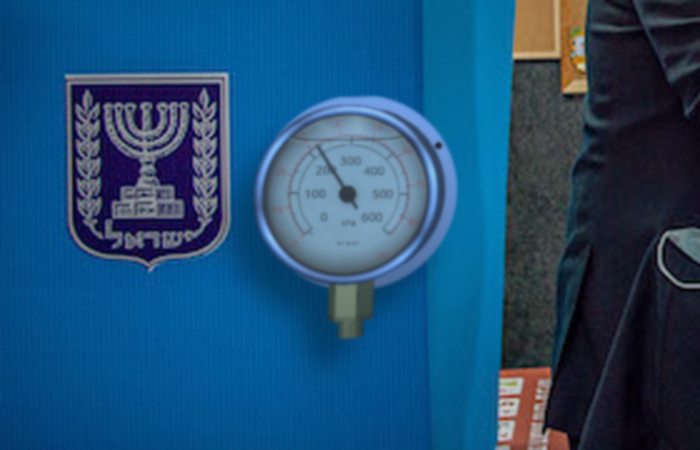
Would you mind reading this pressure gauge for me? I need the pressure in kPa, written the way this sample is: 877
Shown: 225
